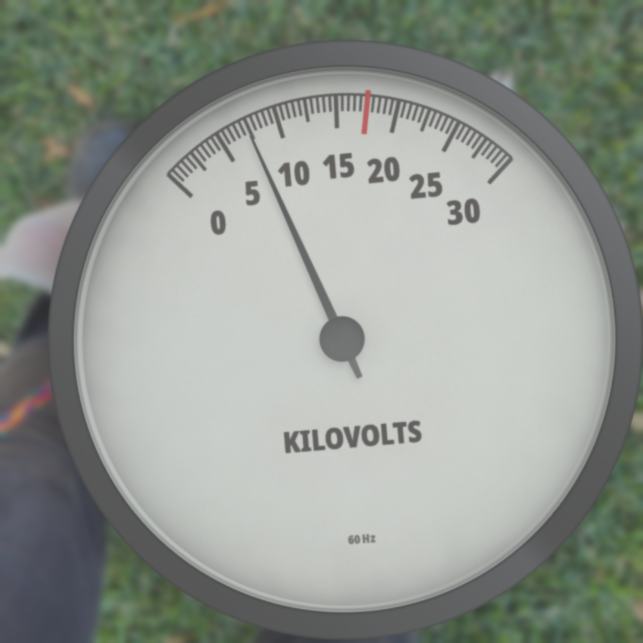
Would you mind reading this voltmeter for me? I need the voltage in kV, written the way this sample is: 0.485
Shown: 7.5
